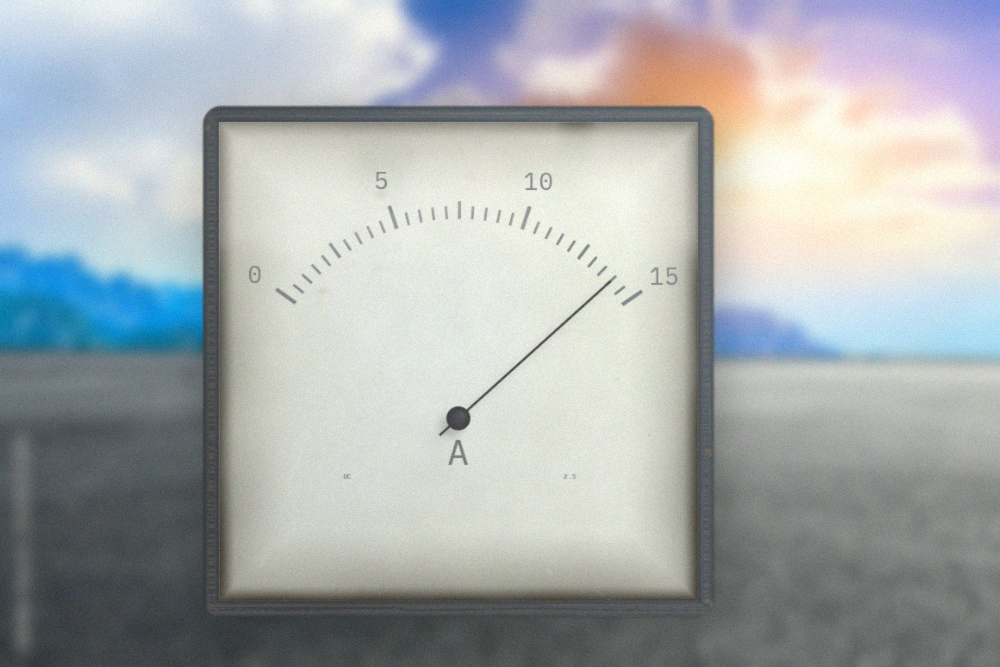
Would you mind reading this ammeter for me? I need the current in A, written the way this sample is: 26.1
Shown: 14
